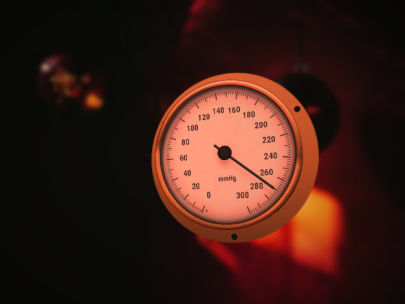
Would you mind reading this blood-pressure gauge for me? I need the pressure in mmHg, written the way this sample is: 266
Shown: 270
